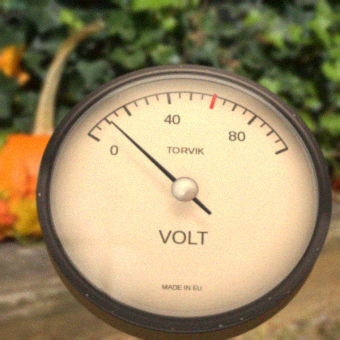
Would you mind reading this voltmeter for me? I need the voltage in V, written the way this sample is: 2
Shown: 10
